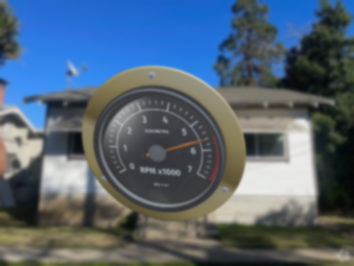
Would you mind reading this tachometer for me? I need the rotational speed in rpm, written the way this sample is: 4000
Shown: 5600
